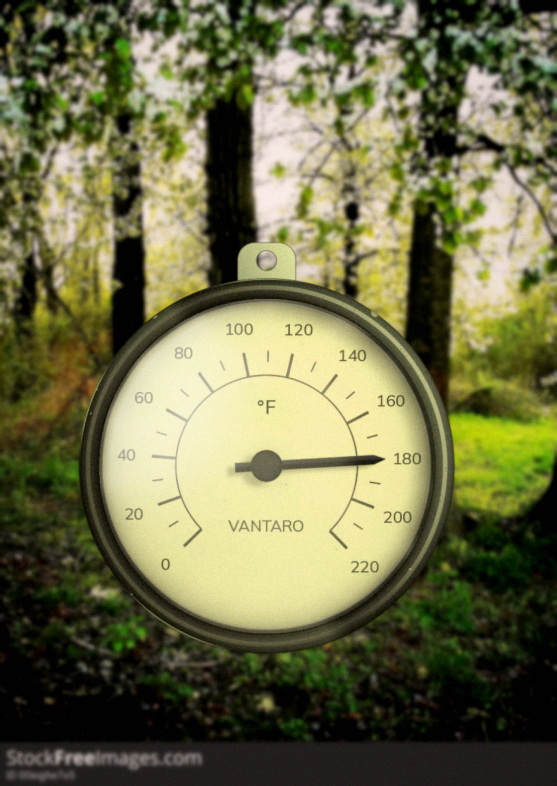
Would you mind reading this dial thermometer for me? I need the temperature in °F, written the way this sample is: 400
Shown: 180
